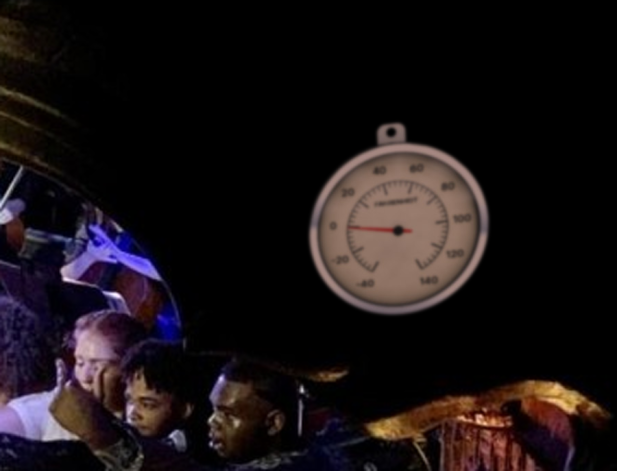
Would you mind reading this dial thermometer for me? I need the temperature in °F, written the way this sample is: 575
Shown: 0
